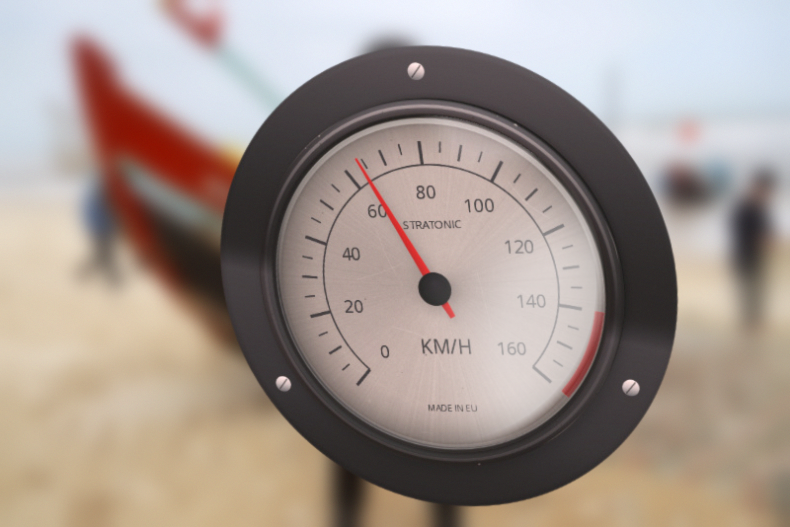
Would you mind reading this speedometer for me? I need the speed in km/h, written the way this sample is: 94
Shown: 65
